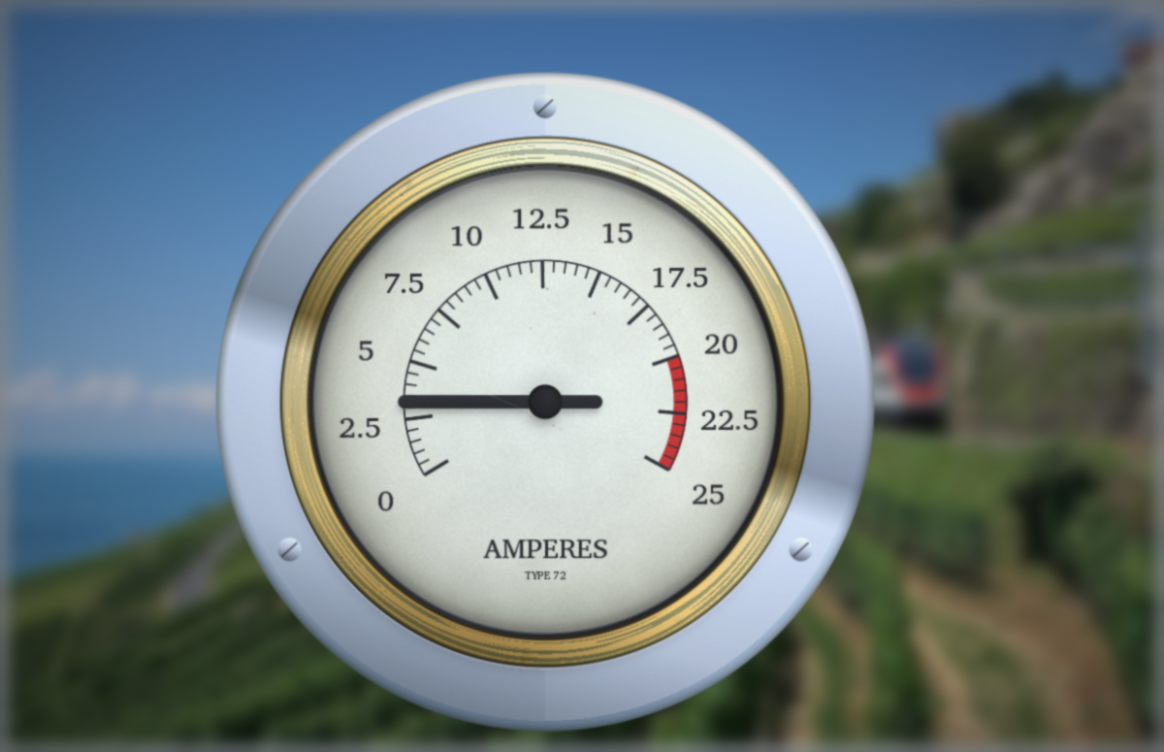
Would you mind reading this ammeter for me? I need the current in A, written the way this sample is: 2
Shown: 3.25
